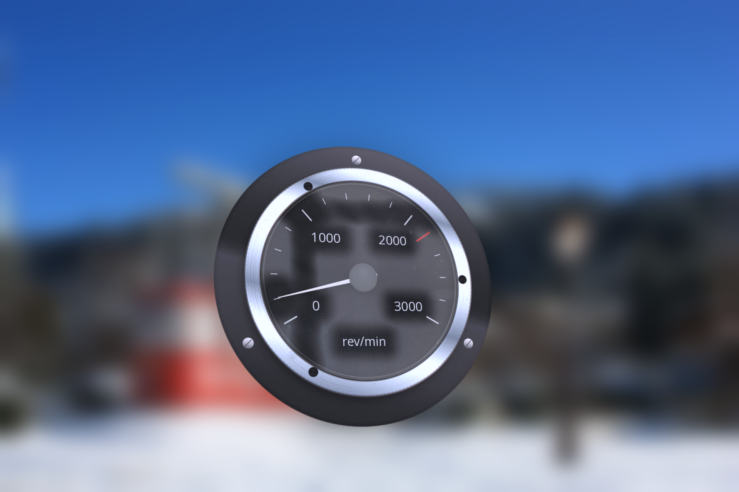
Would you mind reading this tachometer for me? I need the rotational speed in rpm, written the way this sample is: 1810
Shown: 200
